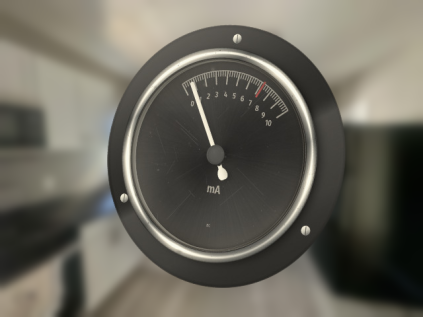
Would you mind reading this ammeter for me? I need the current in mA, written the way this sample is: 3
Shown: 1
